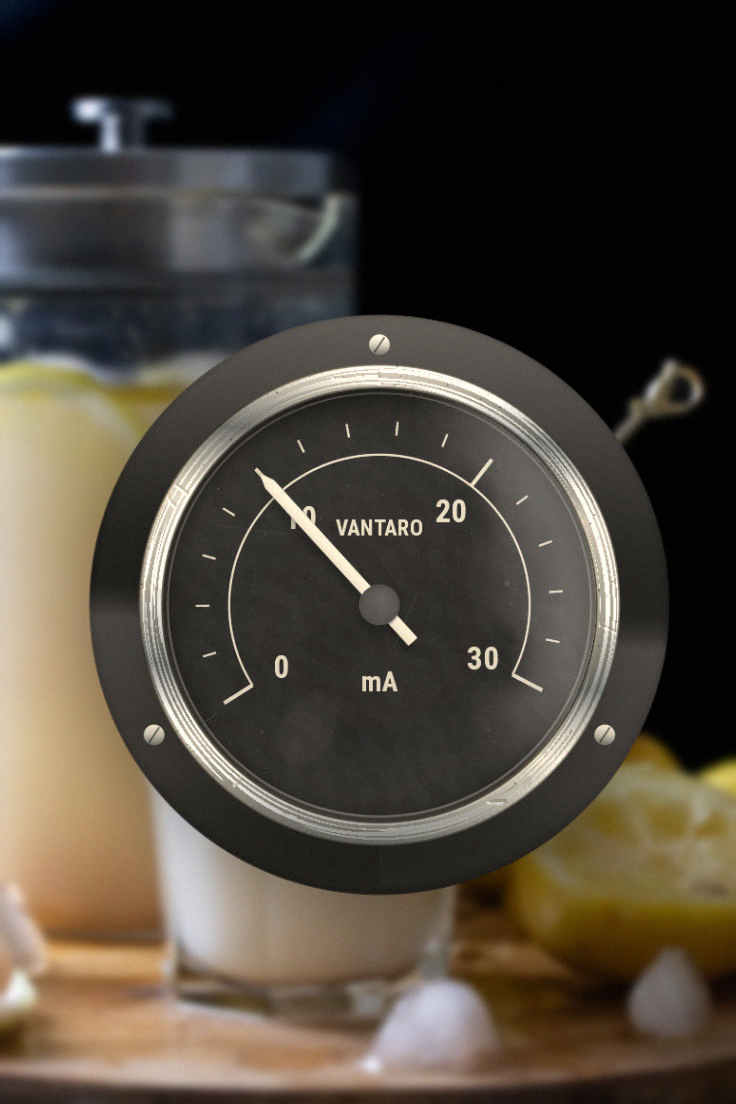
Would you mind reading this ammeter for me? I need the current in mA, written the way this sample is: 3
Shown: 10
